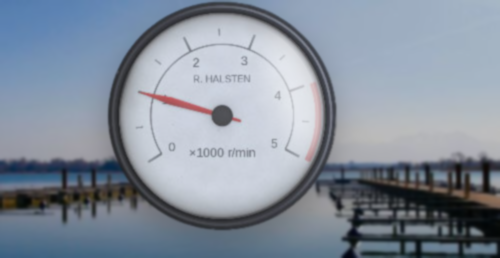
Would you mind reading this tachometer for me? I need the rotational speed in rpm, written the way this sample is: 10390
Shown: 1000
